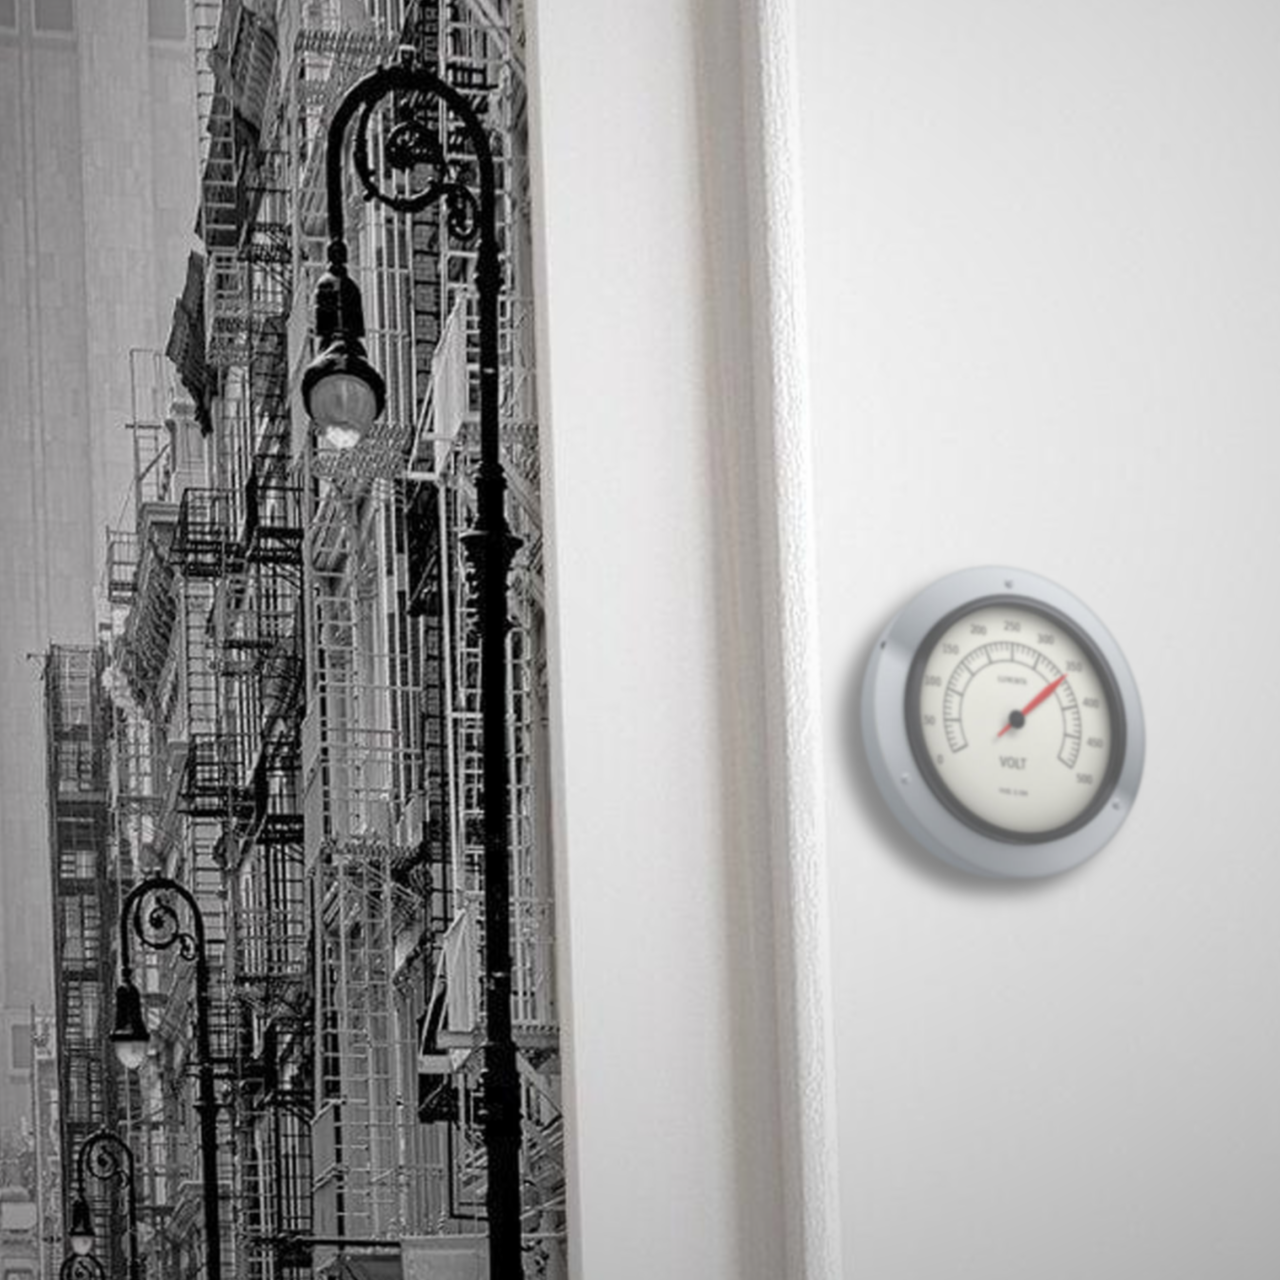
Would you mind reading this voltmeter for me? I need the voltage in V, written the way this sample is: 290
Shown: 350
